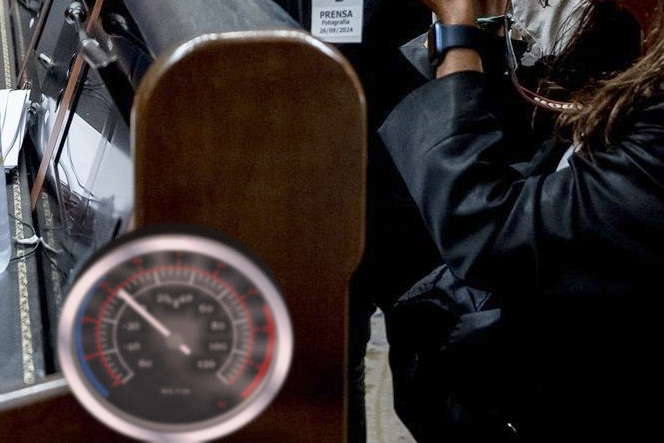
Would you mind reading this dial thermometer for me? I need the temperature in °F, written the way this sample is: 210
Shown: 0
